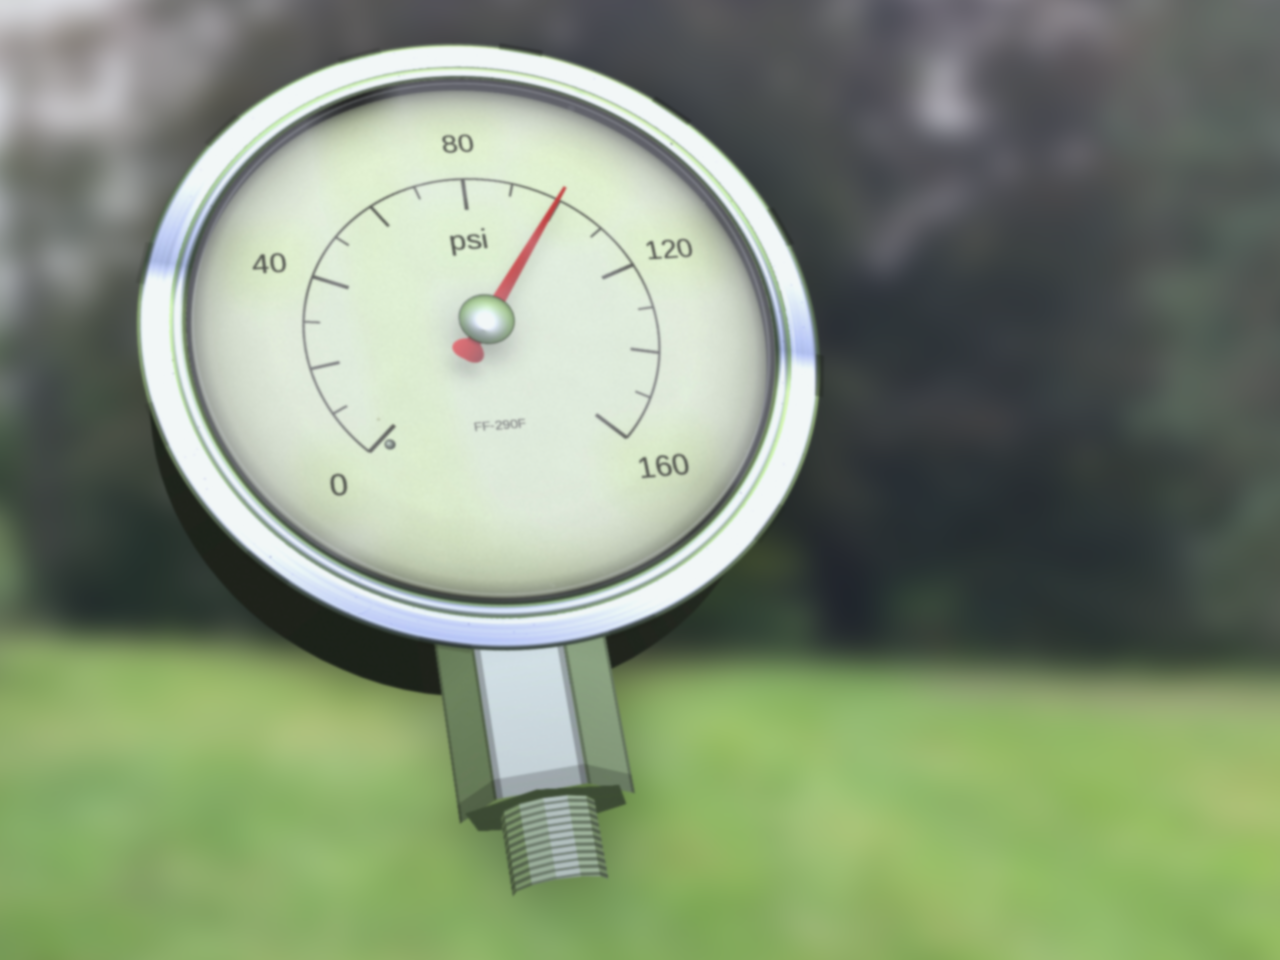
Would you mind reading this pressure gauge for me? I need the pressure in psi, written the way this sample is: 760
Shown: 100
